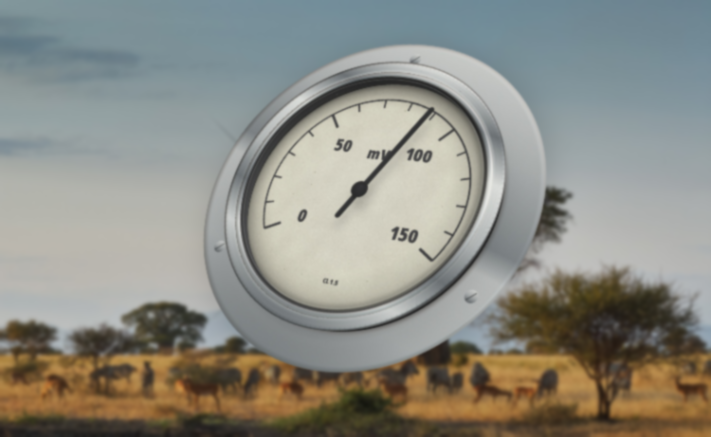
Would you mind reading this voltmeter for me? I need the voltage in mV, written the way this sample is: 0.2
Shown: 90
